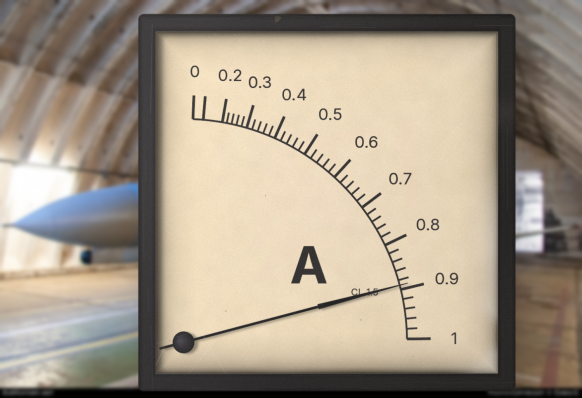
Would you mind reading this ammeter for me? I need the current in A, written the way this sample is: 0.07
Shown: 0.89
